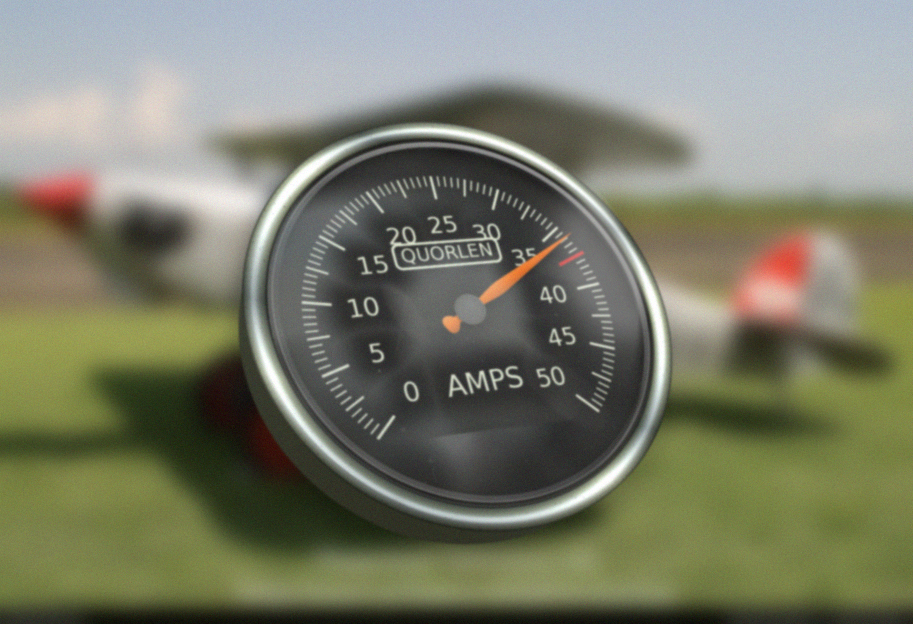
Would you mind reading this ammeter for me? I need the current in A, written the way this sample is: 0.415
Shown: 36
